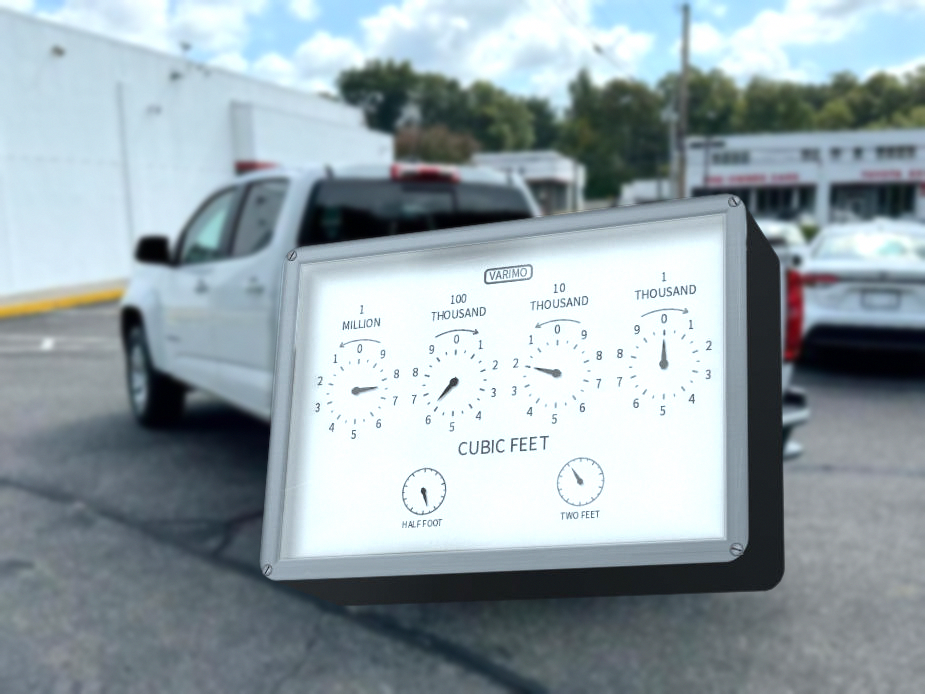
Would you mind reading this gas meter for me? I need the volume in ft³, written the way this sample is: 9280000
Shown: 762000
